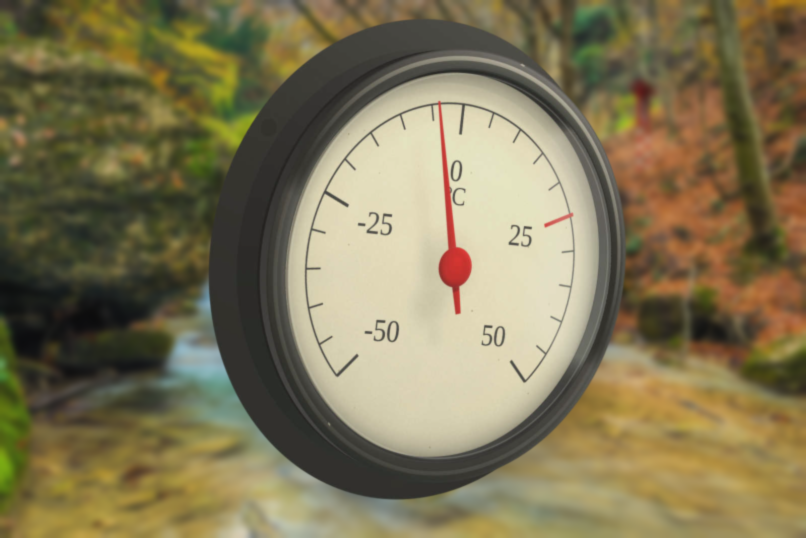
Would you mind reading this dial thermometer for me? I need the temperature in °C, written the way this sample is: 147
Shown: -5
